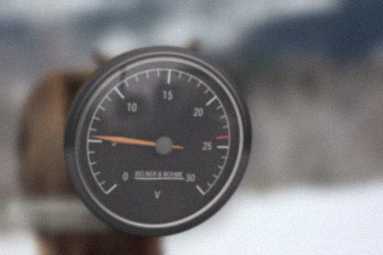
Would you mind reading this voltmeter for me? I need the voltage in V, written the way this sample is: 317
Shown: 5.5
